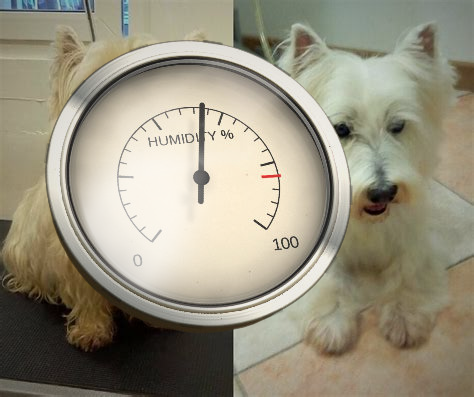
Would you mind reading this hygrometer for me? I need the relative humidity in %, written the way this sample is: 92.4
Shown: 54
